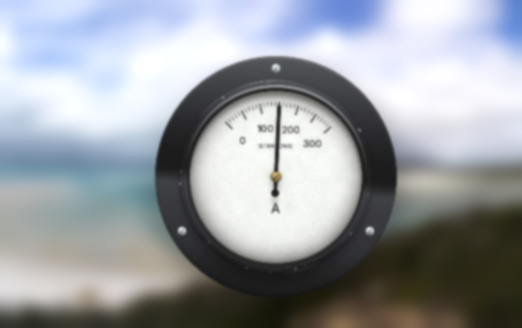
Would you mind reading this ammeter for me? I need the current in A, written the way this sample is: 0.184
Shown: 150
